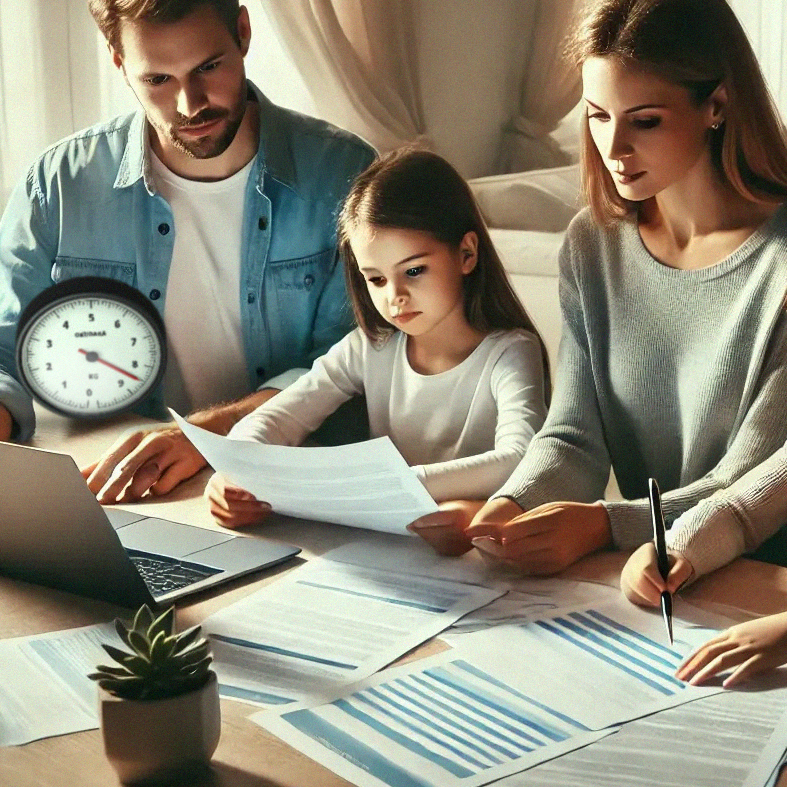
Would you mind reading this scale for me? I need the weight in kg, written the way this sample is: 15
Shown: 8.5
